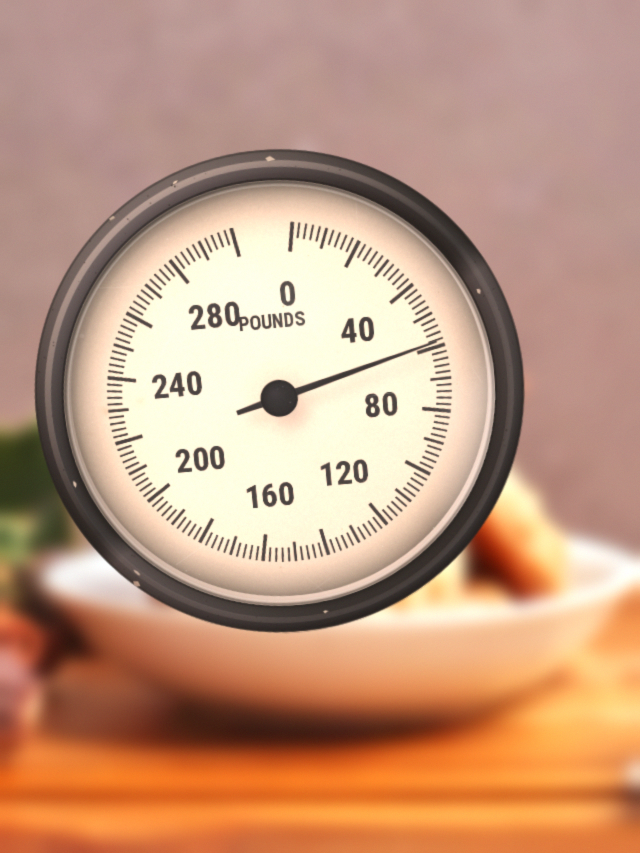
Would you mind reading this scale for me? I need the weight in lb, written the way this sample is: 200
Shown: 58
